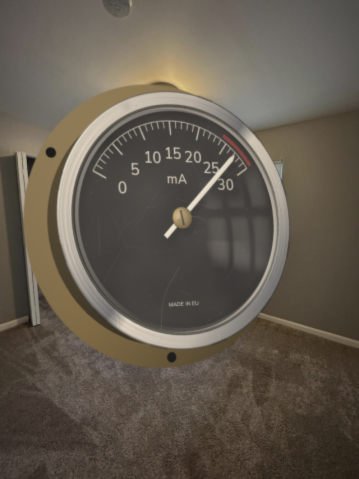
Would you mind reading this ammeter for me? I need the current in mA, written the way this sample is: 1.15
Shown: 27
